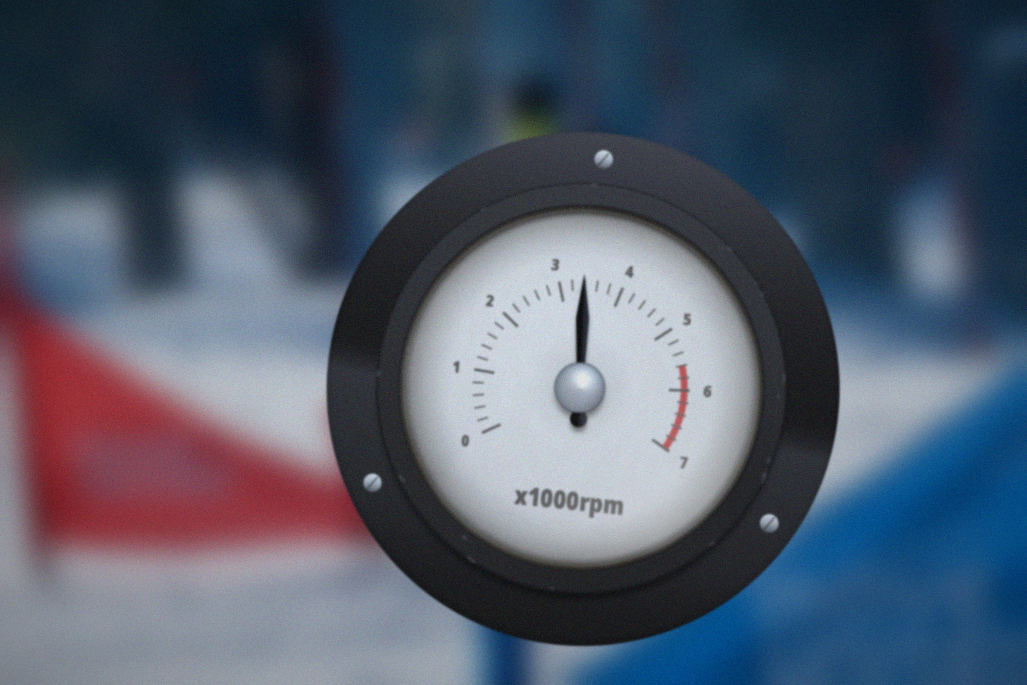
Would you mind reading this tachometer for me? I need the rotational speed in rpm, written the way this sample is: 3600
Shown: 3400
